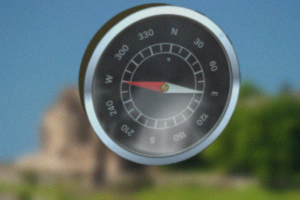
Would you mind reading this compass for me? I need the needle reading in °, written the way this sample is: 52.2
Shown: 270
